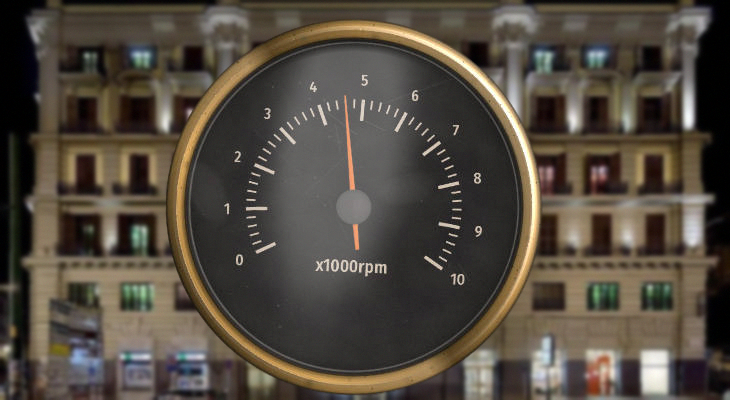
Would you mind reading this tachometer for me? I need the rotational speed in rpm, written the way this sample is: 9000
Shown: 4600
